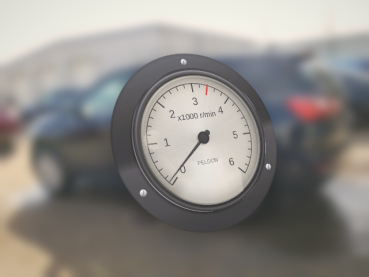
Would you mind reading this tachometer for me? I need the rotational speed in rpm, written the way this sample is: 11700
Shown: 100
